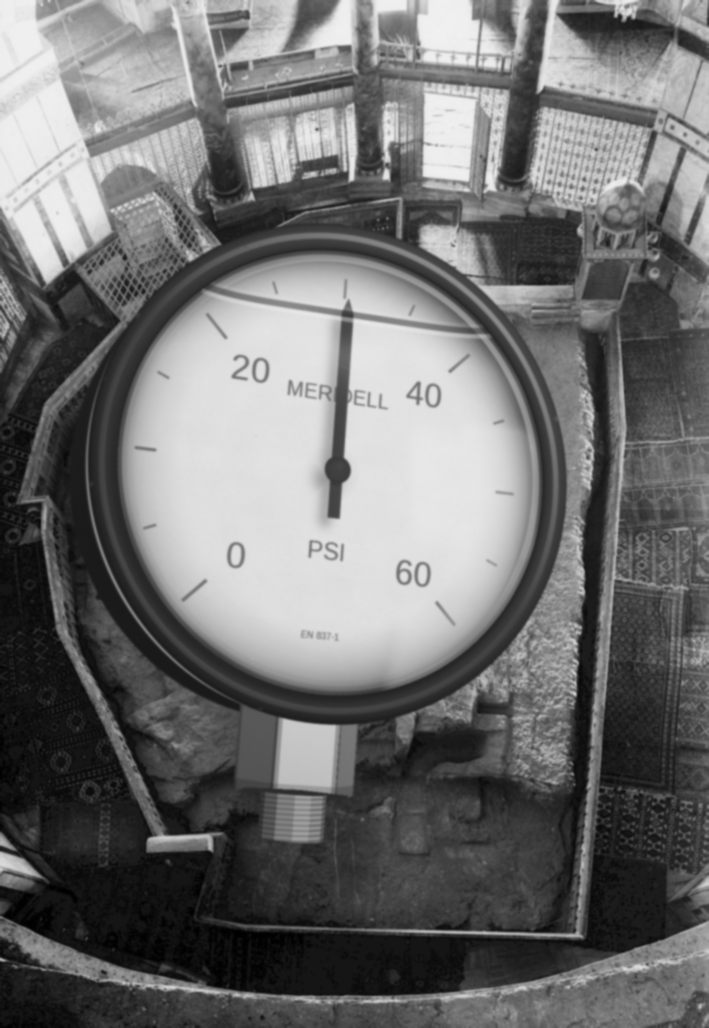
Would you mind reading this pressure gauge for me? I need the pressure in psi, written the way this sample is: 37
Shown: 30
